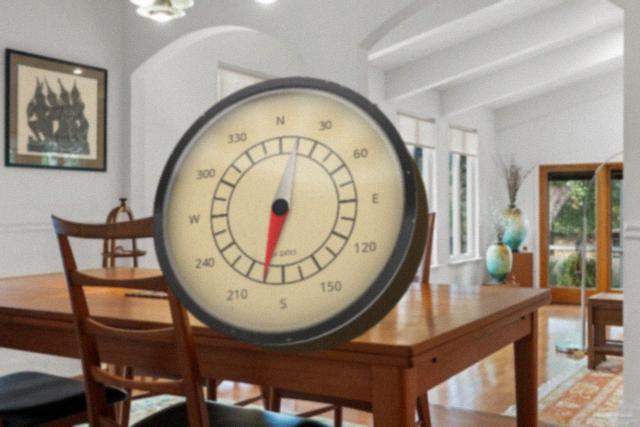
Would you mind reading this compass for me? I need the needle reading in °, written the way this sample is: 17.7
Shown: 195
